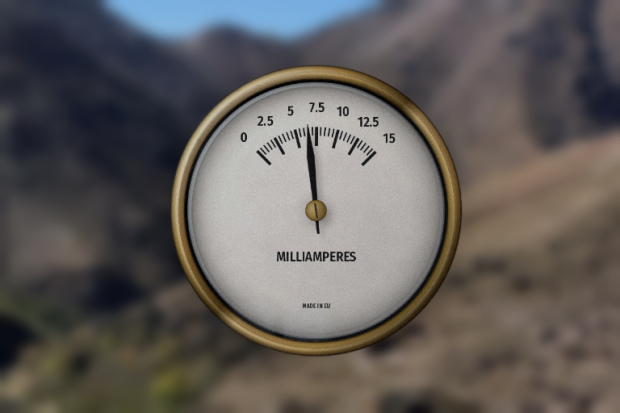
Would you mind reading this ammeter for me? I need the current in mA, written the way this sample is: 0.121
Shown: 6.5
